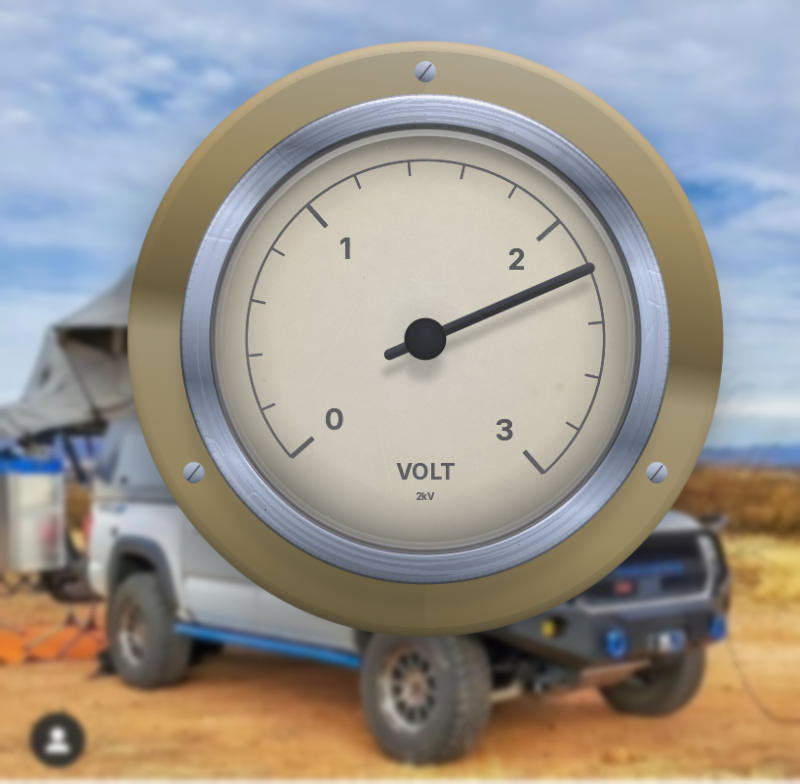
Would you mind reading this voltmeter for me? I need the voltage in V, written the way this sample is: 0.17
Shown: 2.2
